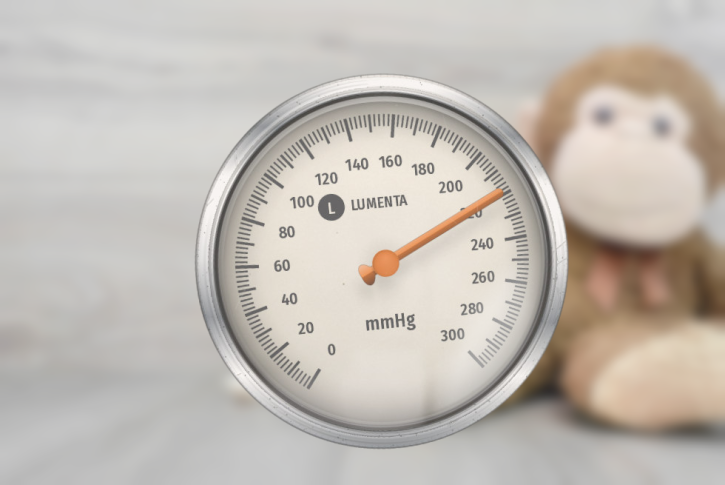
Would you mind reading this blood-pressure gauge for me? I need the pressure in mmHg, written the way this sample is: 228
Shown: 218
